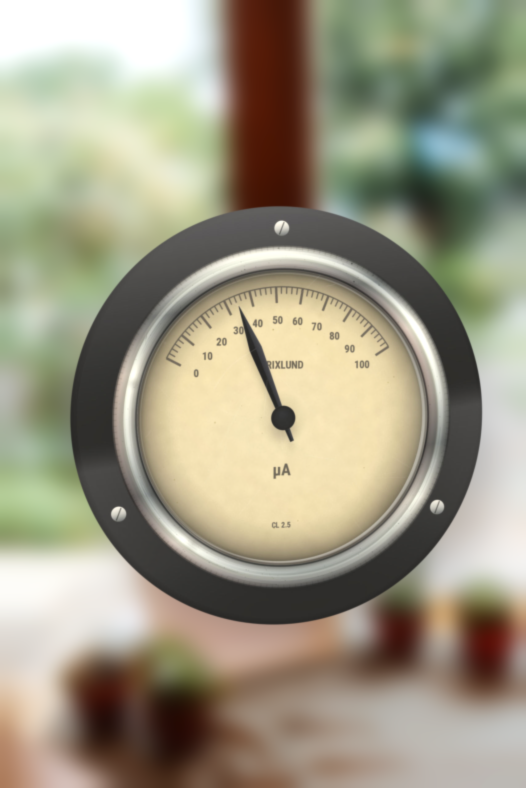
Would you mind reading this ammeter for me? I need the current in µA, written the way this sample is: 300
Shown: 34
